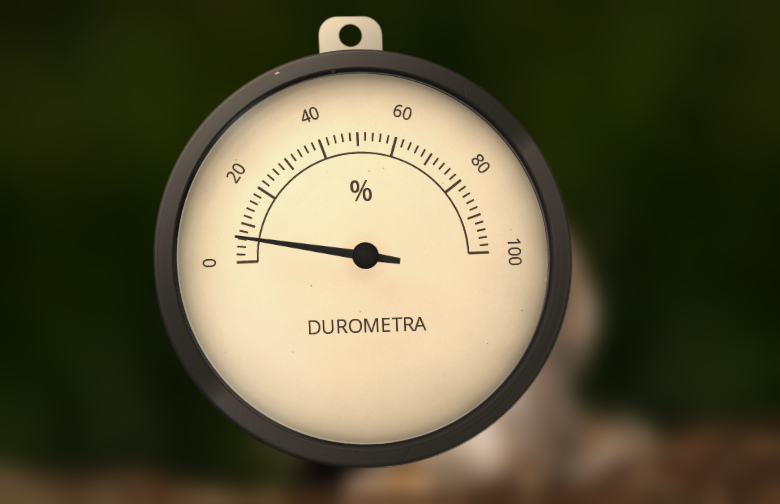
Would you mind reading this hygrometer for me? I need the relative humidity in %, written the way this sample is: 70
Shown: 6
